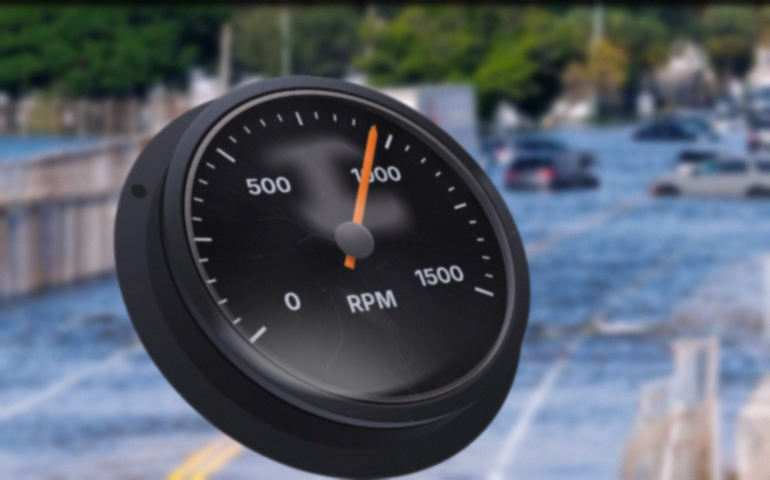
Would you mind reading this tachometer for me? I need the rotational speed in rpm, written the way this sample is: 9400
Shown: 950
